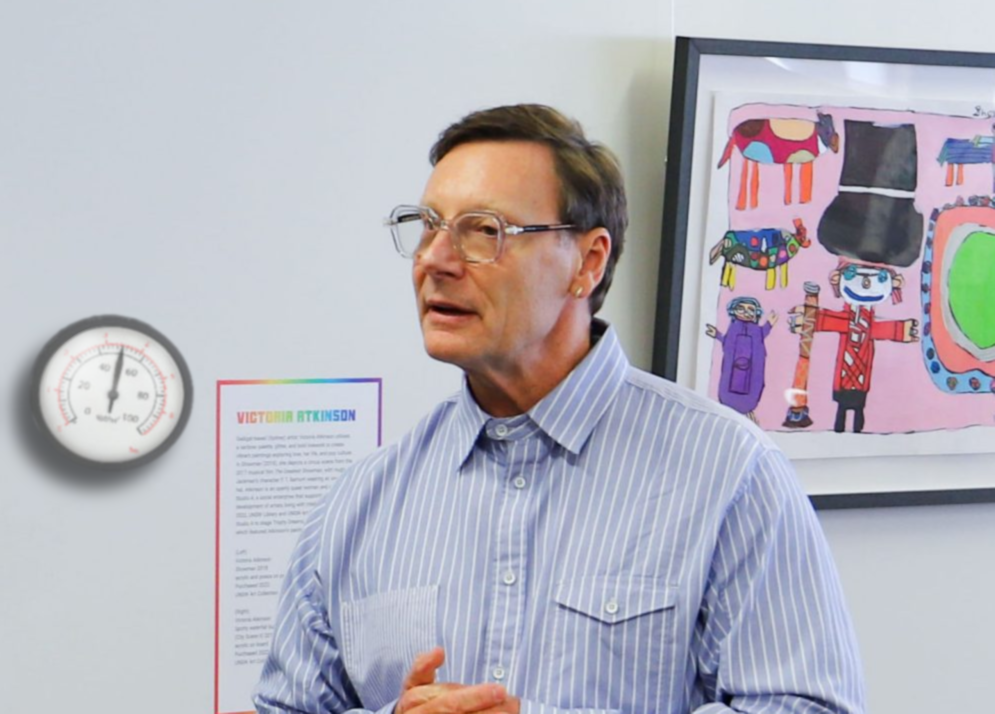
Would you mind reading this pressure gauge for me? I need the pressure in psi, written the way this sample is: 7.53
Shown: 50
